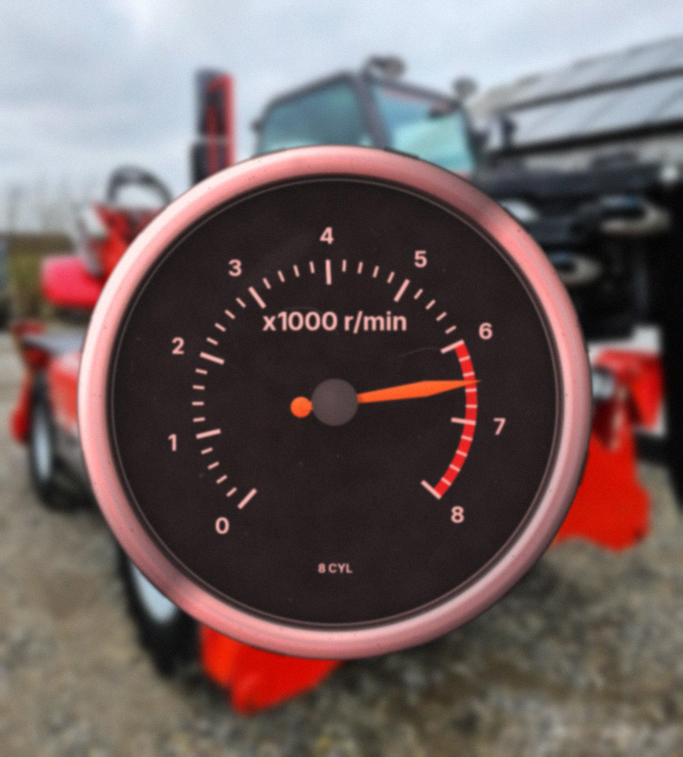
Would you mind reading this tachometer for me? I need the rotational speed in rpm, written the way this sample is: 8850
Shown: 6500
